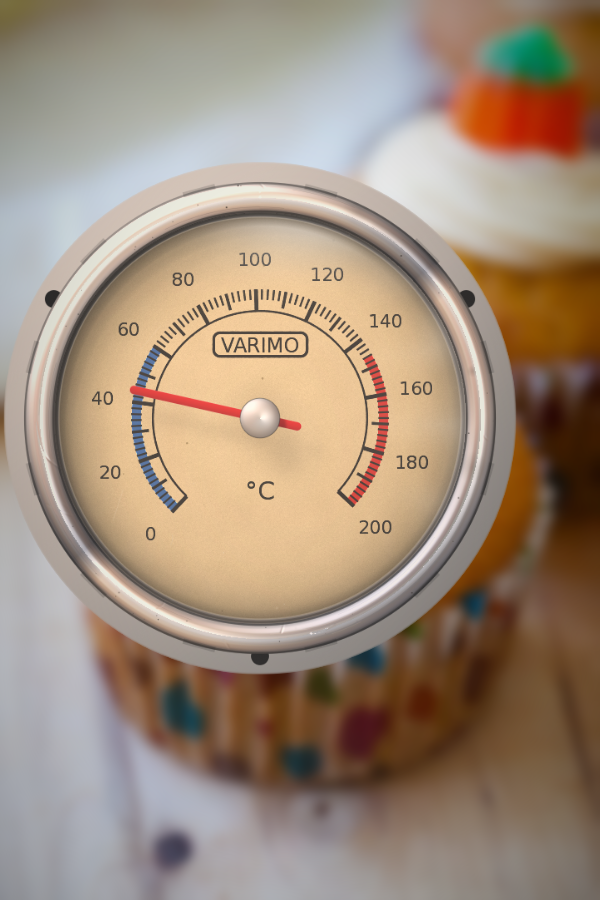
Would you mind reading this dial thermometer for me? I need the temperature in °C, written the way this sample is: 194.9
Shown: 44
